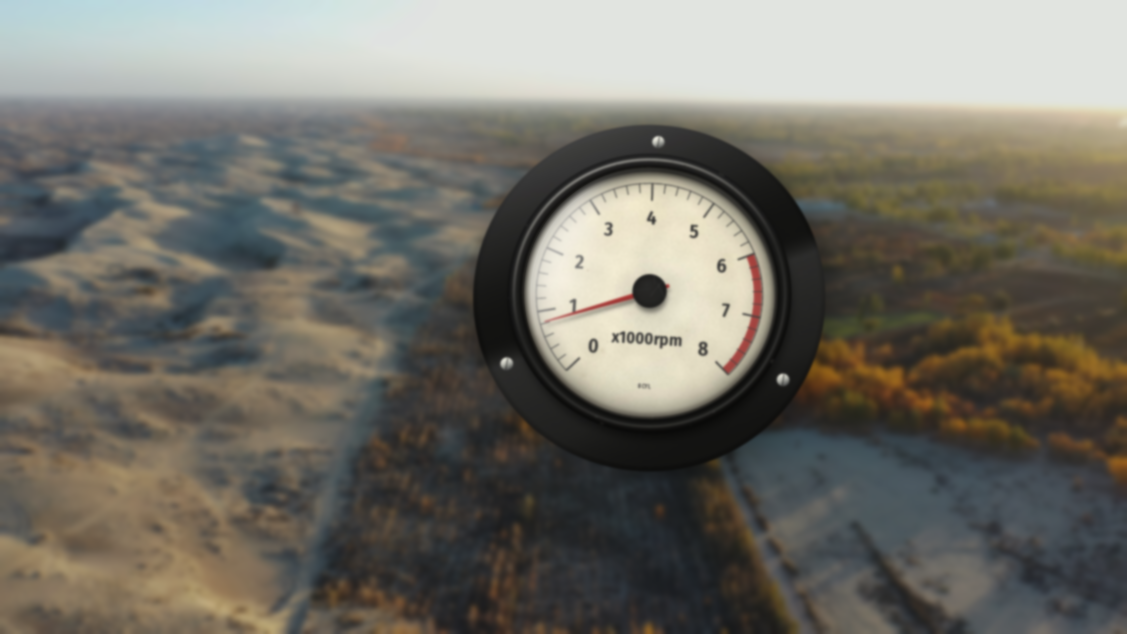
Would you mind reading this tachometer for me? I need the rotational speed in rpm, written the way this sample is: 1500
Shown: 800
